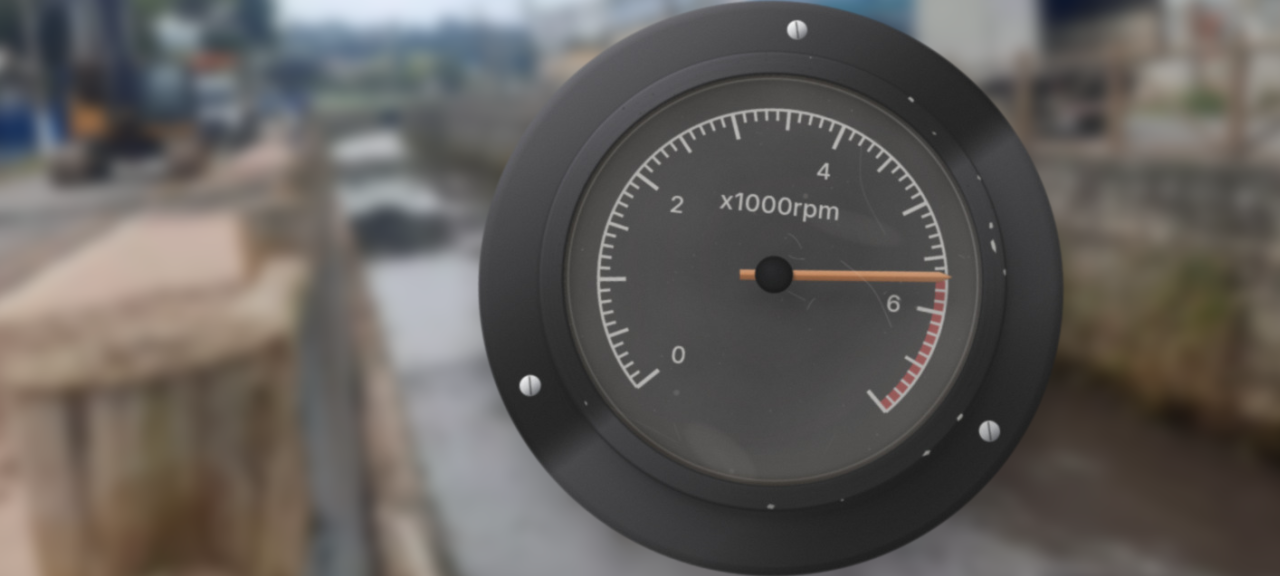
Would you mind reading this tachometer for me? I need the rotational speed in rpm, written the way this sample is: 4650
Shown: 5700
